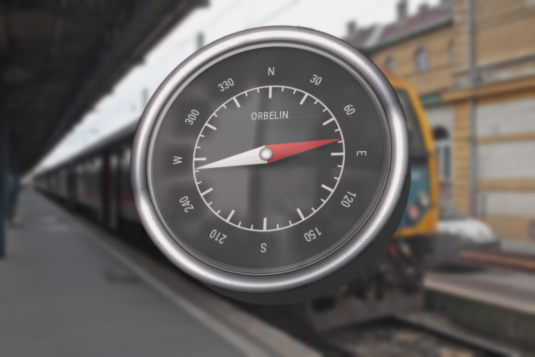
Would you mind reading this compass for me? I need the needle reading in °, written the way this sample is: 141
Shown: 80
